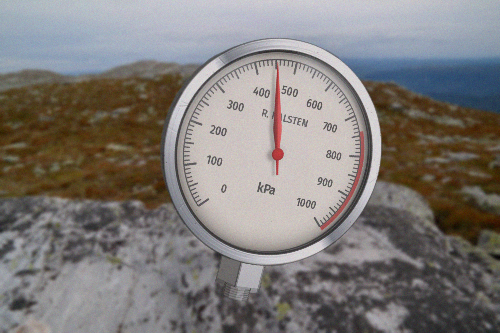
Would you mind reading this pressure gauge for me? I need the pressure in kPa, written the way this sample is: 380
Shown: 450
